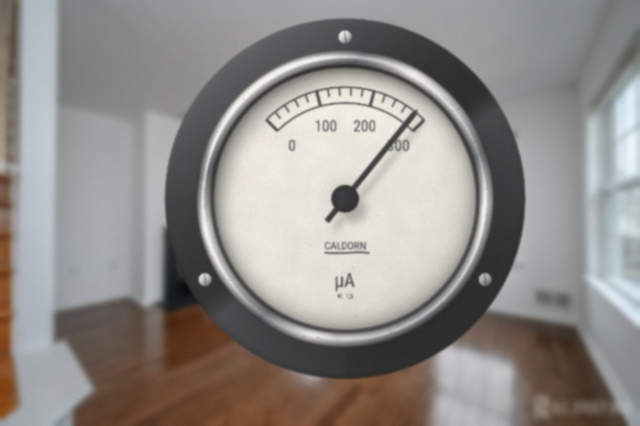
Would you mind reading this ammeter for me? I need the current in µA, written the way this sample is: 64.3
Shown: 280
